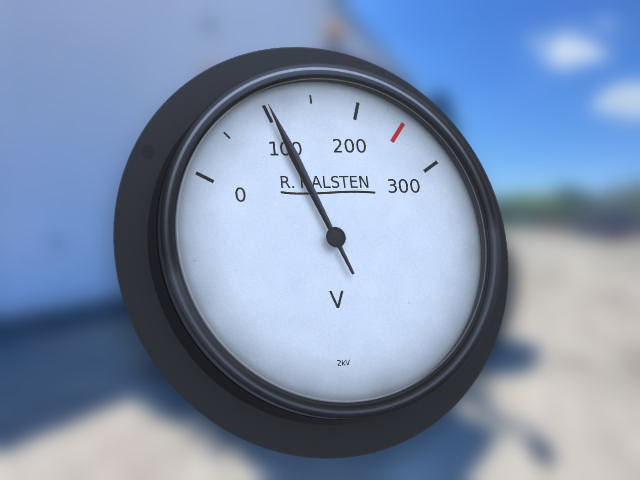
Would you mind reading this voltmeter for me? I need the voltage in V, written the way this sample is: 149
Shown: 100
